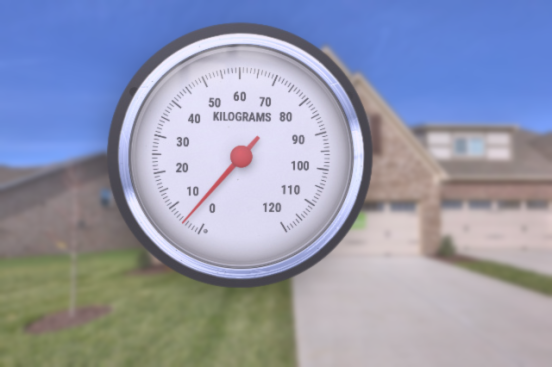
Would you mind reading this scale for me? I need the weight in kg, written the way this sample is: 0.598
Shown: 5
